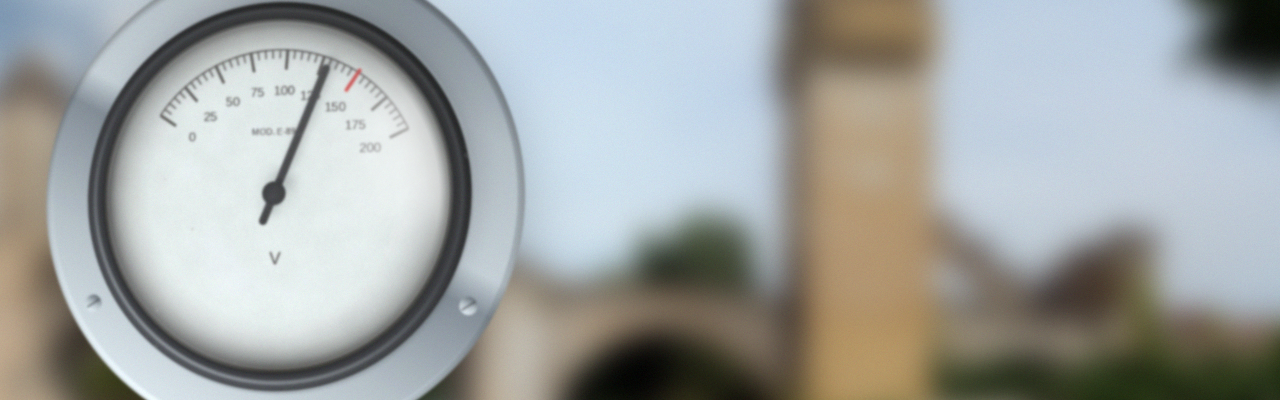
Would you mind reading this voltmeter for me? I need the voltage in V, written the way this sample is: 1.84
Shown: 130
